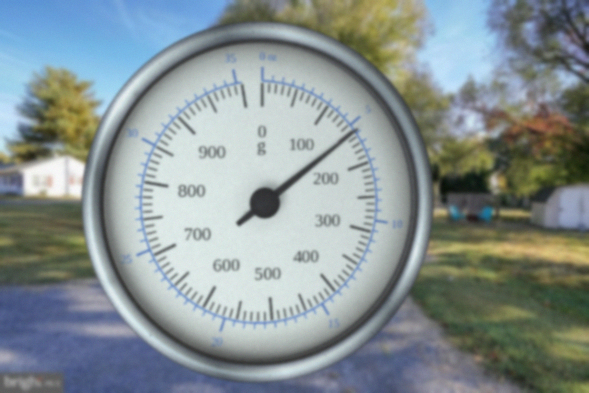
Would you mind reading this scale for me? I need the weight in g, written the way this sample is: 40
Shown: 150
